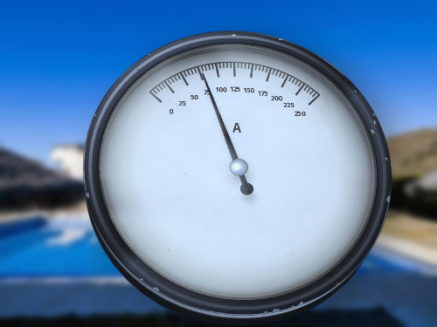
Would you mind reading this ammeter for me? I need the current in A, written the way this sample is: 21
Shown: 75
